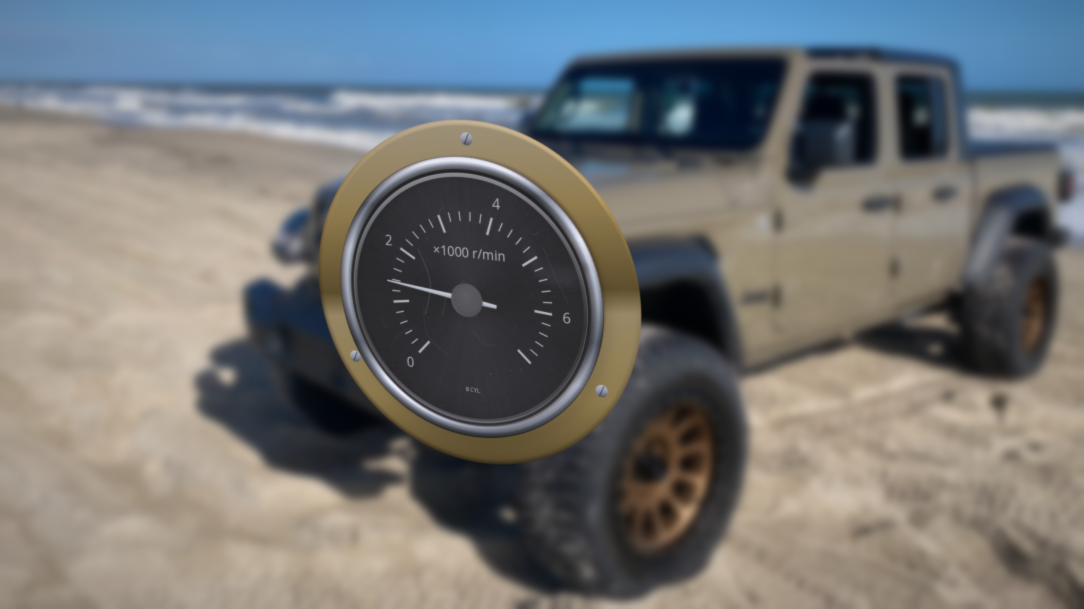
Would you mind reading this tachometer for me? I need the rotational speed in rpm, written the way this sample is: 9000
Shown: 1400
